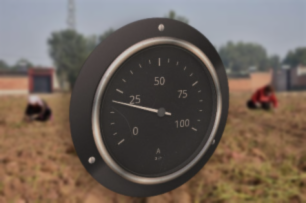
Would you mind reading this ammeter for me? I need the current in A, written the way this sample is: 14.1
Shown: 20
